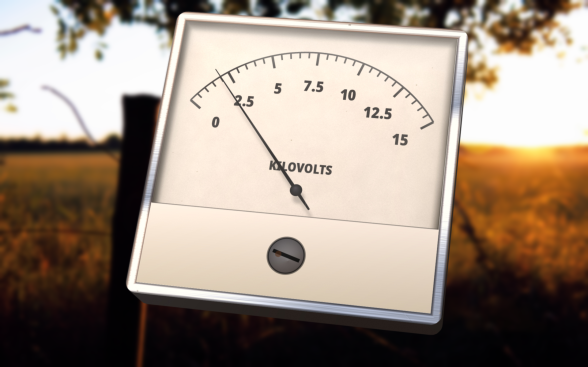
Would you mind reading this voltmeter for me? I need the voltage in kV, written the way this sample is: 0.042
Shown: 2
